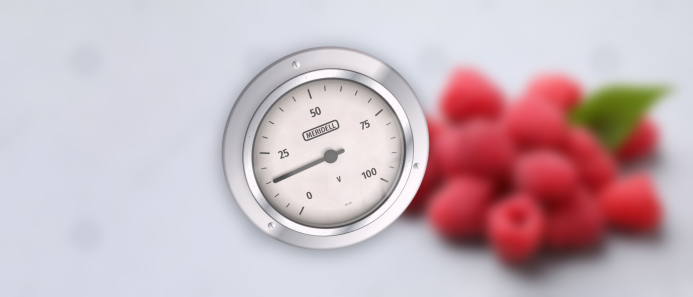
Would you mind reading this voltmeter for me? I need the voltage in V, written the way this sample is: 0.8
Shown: 15
